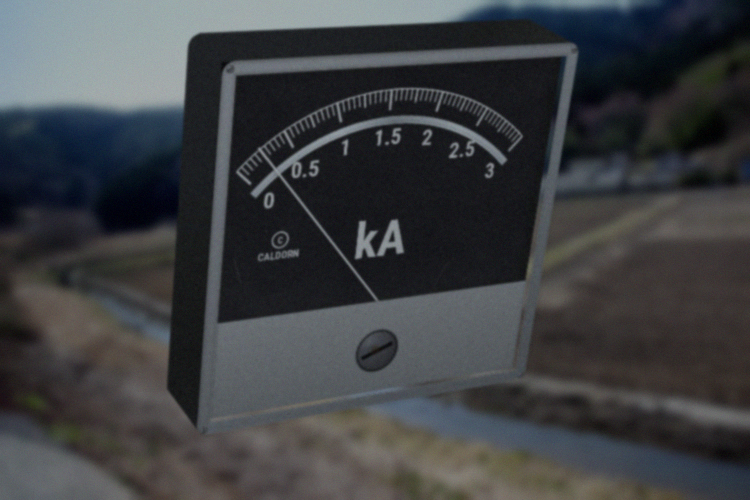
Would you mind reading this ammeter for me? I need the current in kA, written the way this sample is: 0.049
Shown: 0.25
